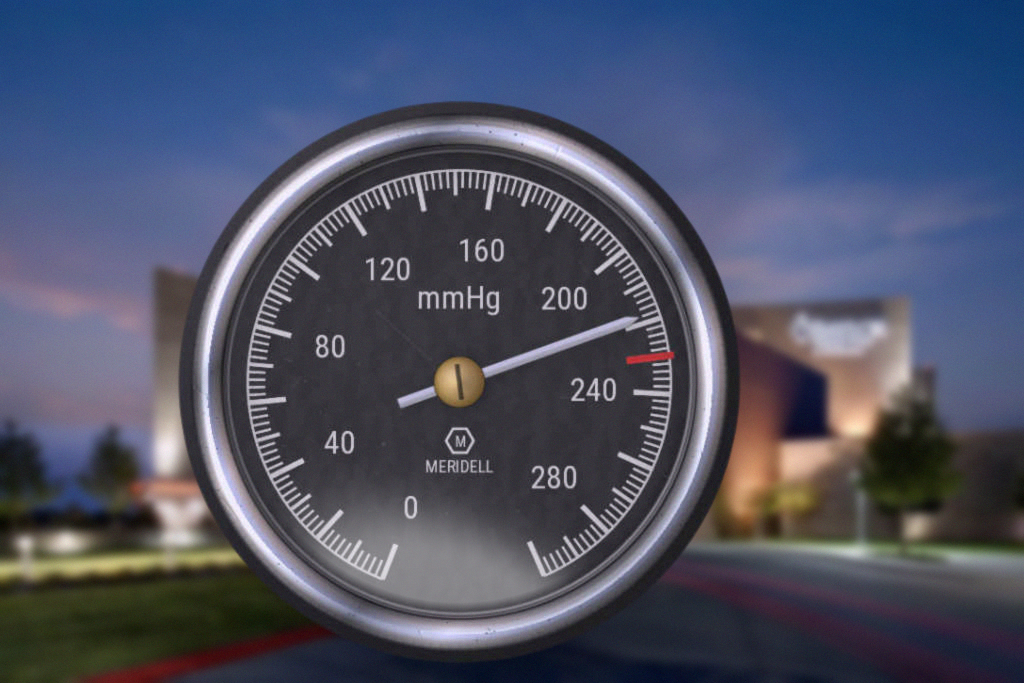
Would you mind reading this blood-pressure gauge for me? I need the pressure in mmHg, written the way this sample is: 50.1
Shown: 218
